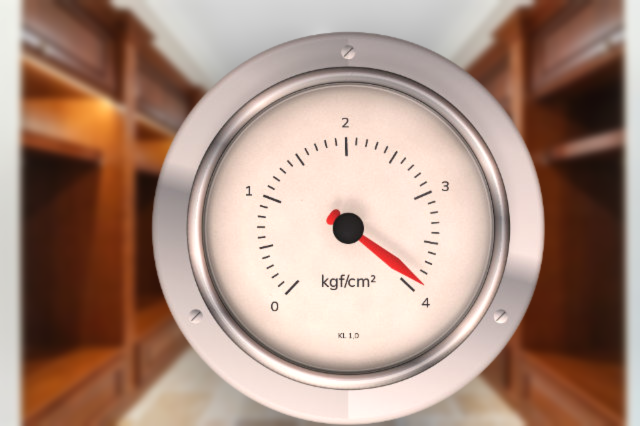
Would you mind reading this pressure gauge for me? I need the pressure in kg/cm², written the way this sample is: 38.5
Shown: 3.9
